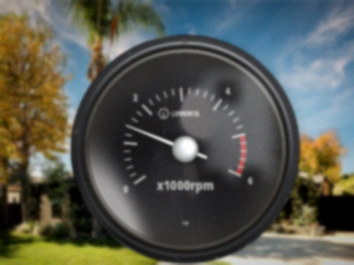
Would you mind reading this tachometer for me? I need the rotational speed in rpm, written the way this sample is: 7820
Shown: 1400
